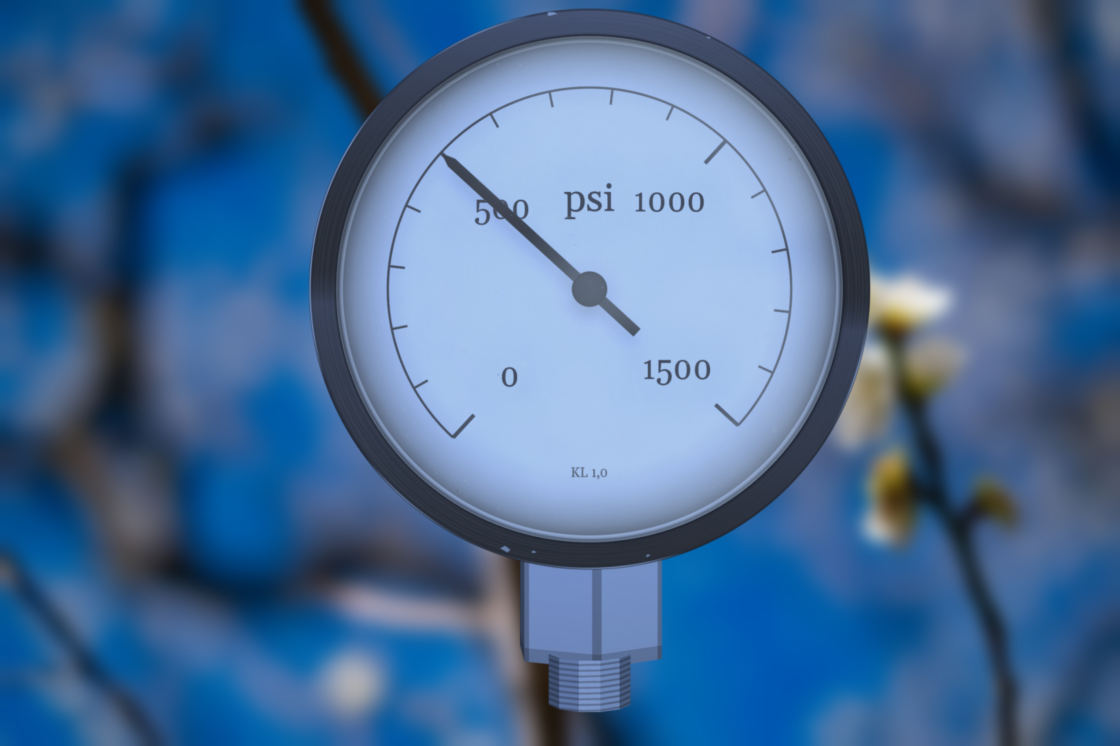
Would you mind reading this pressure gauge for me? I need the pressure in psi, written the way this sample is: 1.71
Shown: 500
